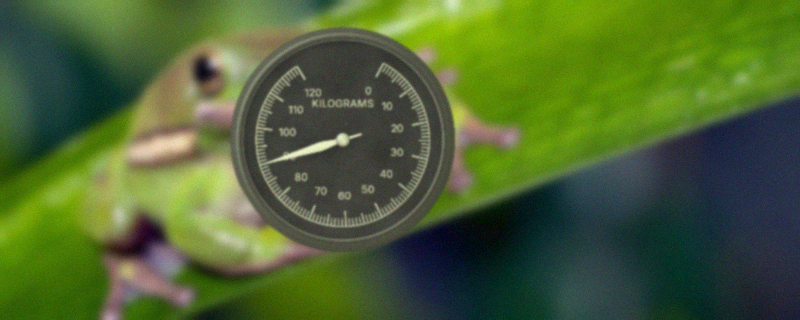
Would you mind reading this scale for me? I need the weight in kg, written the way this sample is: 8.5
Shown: 90
